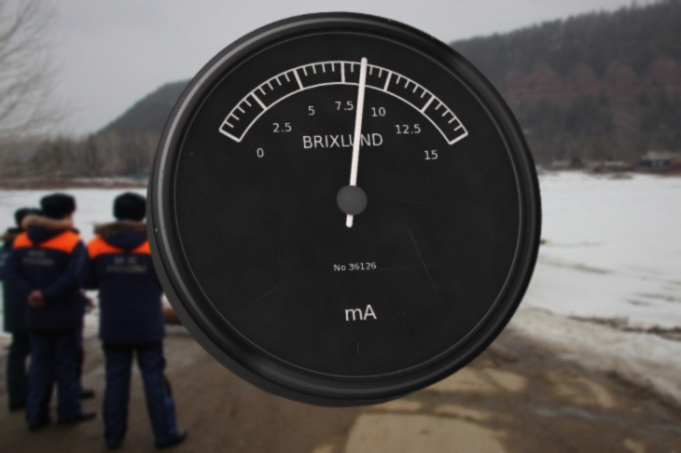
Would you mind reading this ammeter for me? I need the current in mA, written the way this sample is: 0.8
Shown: 8.5
